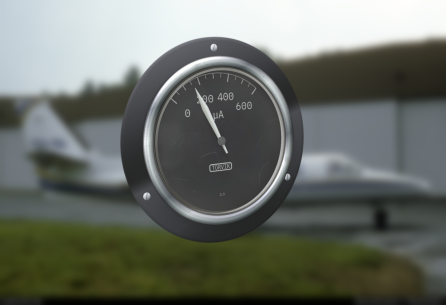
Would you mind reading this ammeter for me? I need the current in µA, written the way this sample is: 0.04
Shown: 150
